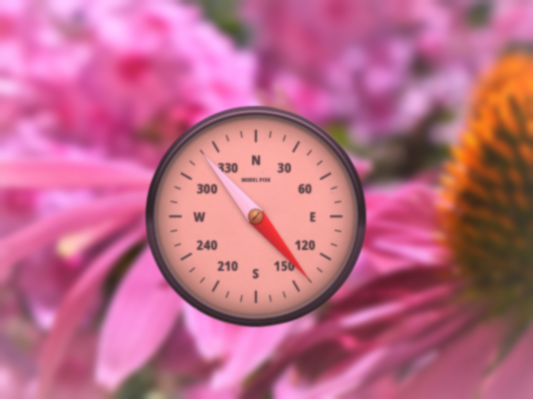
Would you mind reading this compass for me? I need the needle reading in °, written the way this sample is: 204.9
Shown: 140
